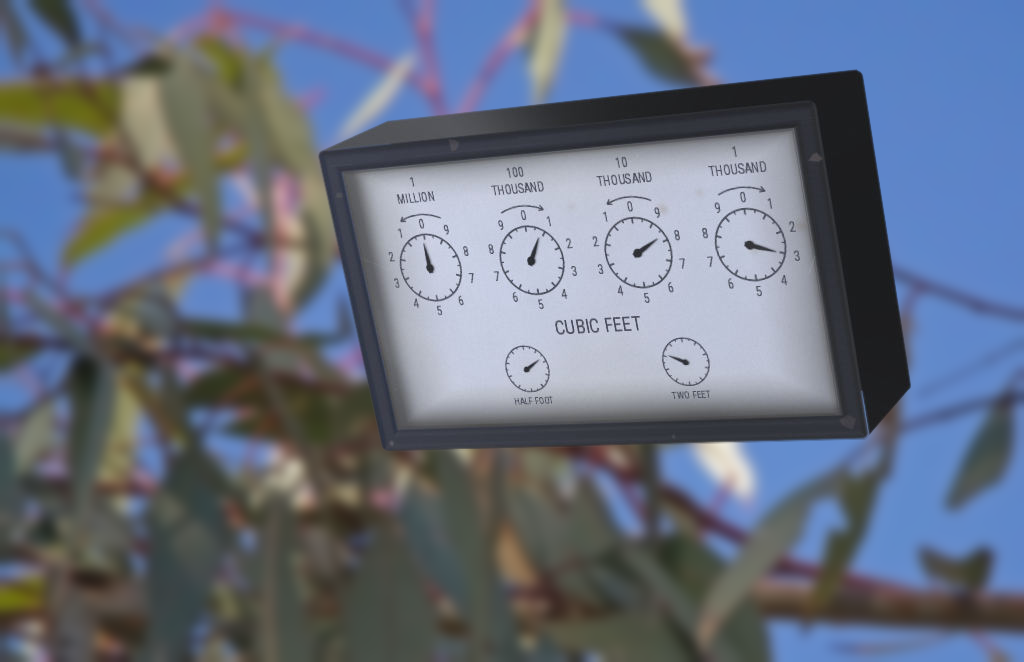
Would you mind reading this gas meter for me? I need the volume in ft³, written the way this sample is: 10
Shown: 8300
